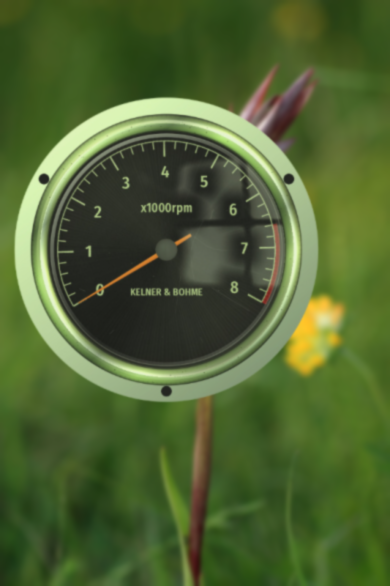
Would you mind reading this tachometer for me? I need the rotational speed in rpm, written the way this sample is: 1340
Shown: 0
